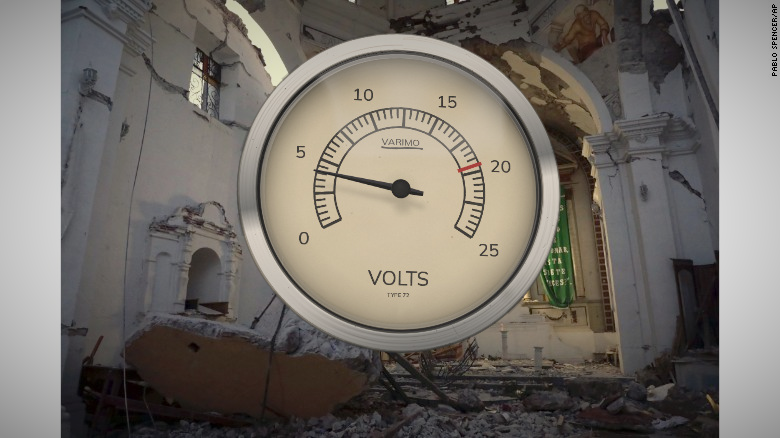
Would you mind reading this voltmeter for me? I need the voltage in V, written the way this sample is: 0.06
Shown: 4
